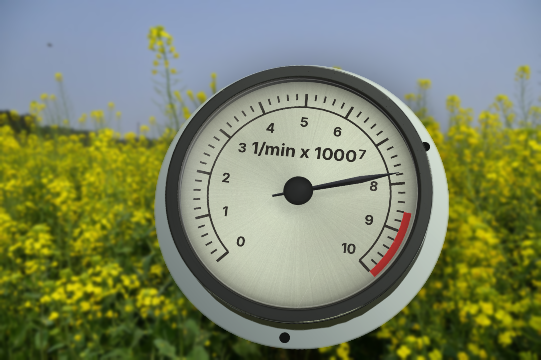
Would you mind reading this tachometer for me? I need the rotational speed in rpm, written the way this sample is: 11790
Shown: 7800
